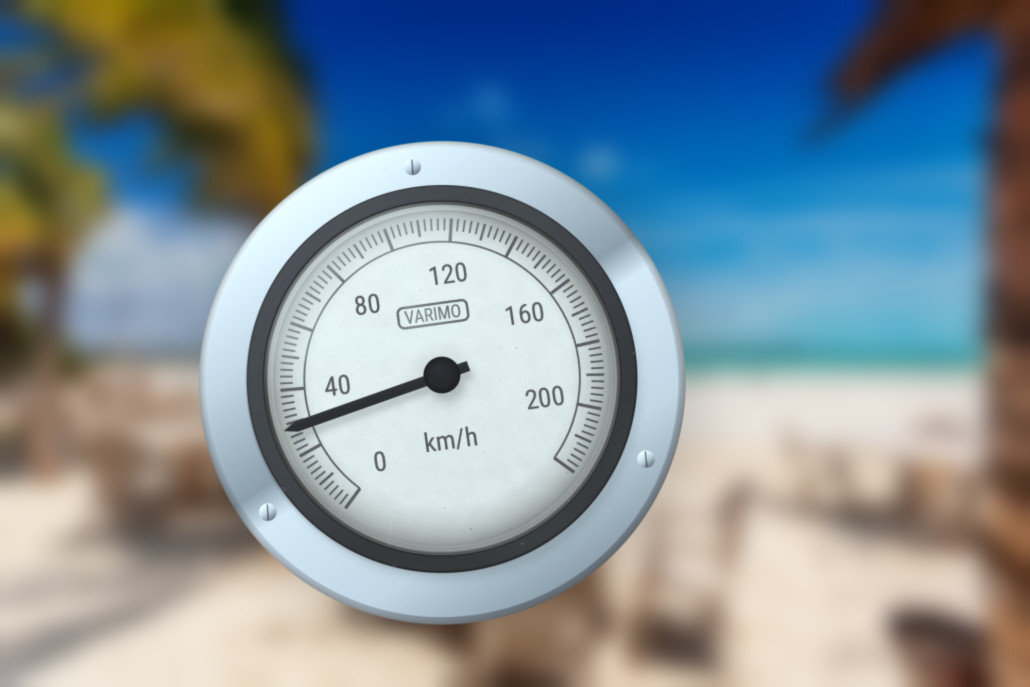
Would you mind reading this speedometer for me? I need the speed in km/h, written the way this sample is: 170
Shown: 28
